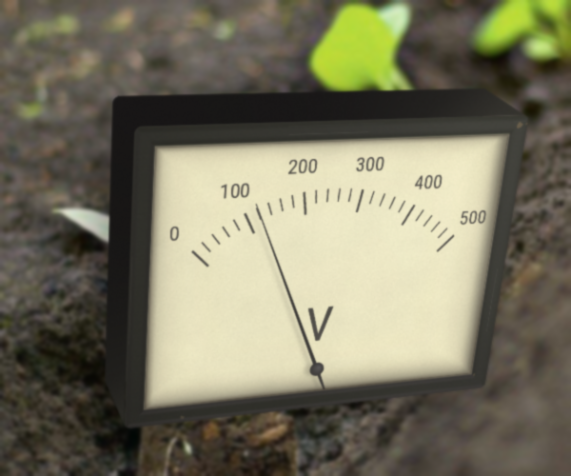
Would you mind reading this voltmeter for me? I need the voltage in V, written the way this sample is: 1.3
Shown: 120
